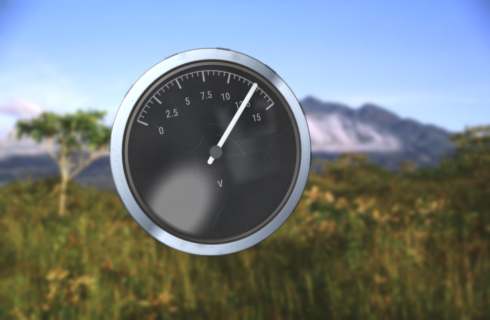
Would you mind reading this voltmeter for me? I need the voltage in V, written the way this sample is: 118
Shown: 12.5
